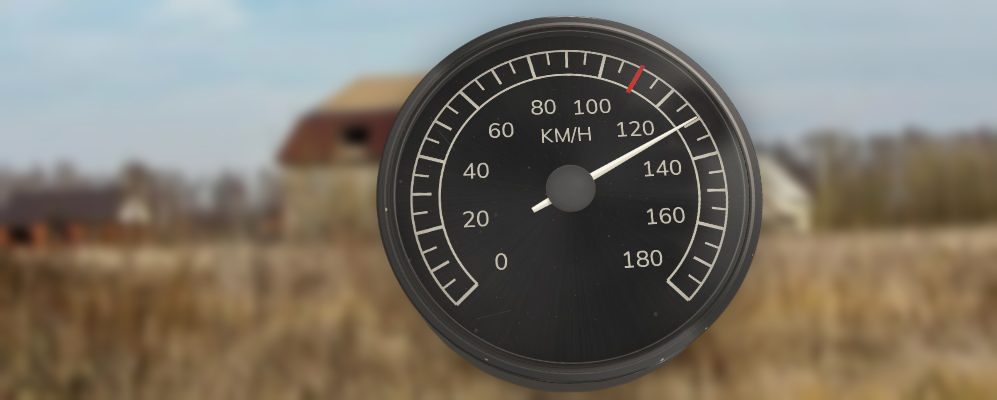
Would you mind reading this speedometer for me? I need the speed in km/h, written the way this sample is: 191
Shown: 130
